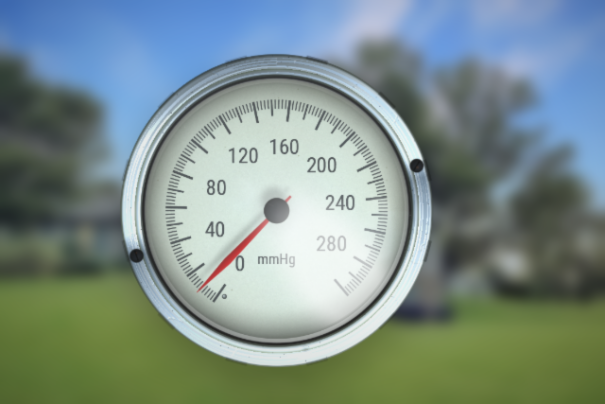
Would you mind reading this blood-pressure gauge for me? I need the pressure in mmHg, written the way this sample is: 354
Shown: 10
